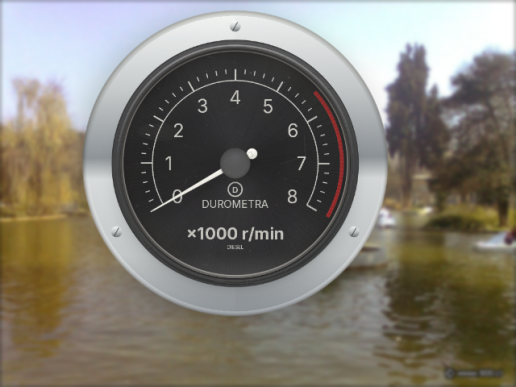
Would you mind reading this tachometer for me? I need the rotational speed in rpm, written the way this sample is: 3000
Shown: 0
